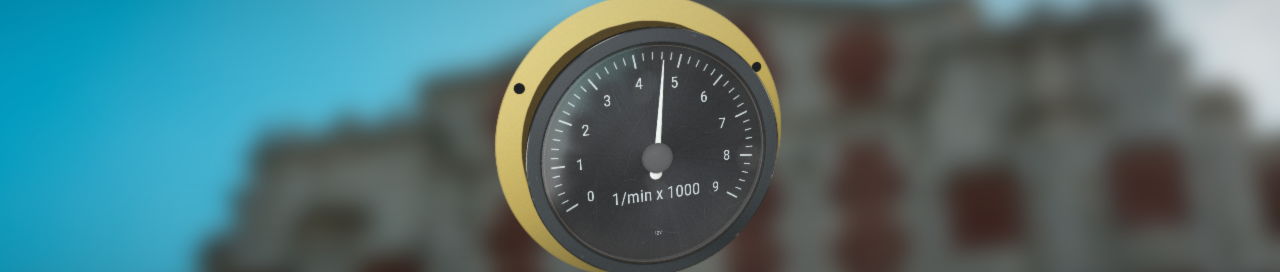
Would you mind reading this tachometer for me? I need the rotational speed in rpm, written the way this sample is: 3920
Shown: 4600
